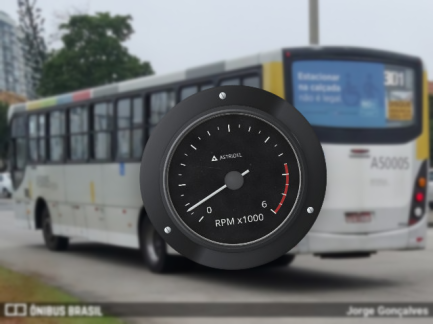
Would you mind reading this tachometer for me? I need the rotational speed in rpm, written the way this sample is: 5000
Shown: 375
